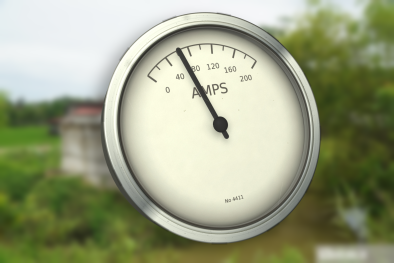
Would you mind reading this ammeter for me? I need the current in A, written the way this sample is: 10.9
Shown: 60
